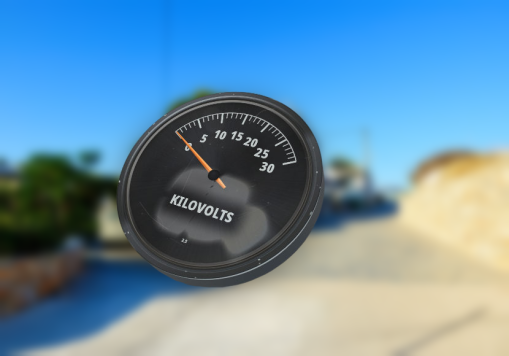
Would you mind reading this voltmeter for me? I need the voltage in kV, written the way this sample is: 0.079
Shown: 0
